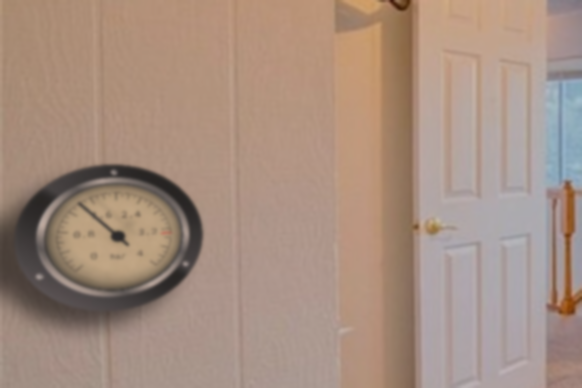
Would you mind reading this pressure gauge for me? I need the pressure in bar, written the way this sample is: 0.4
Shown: 1.4
